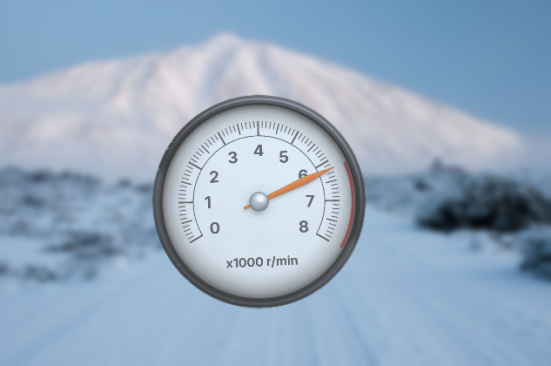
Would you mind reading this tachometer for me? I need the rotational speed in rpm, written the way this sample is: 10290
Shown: 6200
